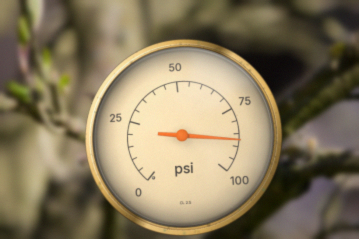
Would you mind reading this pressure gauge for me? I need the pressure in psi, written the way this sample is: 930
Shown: 87.5
